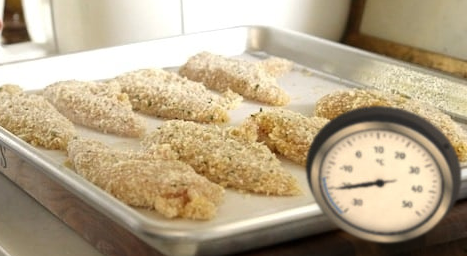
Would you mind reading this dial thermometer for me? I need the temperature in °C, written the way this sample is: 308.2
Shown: -20
